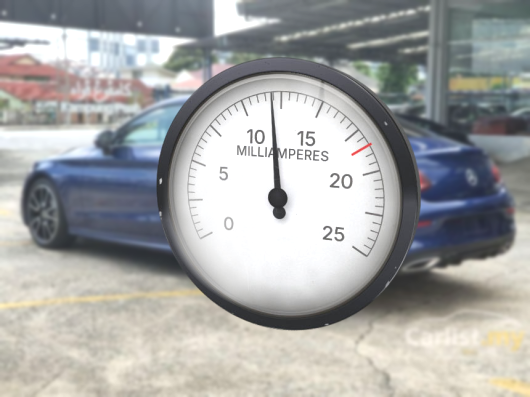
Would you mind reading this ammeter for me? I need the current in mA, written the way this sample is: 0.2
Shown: 12
